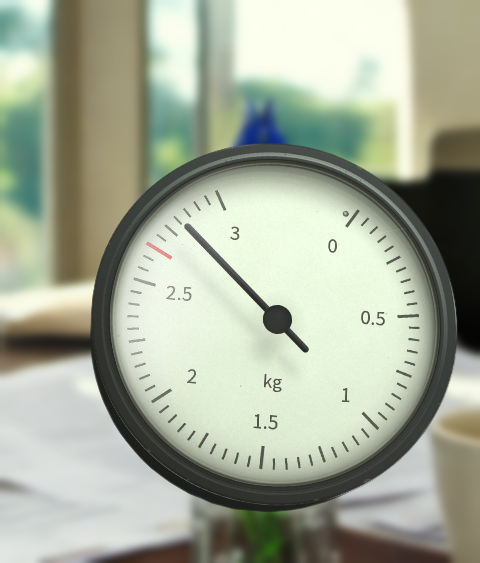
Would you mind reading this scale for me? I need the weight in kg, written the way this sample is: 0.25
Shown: 2.8
